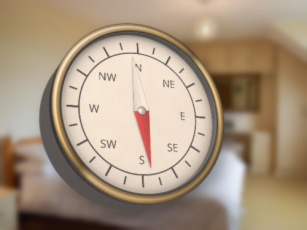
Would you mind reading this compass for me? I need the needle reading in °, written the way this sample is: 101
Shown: 172.5
